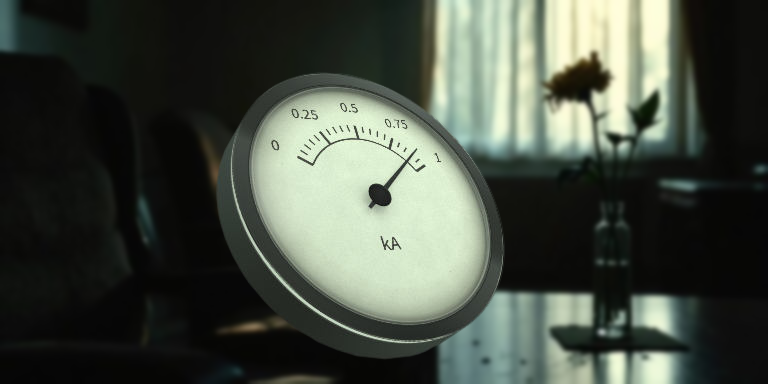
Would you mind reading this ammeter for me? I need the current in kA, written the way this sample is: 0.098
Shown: 0.9
